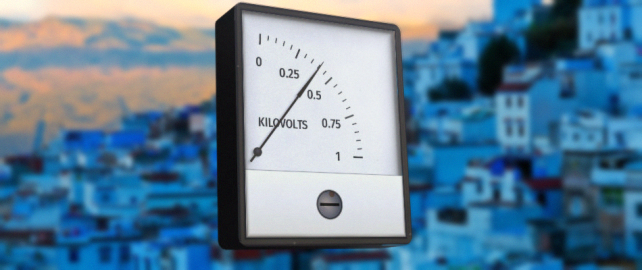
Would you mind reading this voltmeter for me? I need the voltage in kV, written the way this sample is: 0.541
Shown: 0.4
